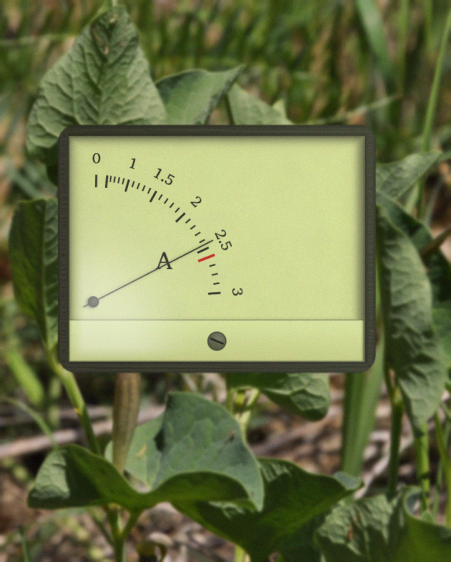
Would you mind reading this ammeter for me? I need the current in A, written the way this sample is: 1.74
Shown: 2.45
